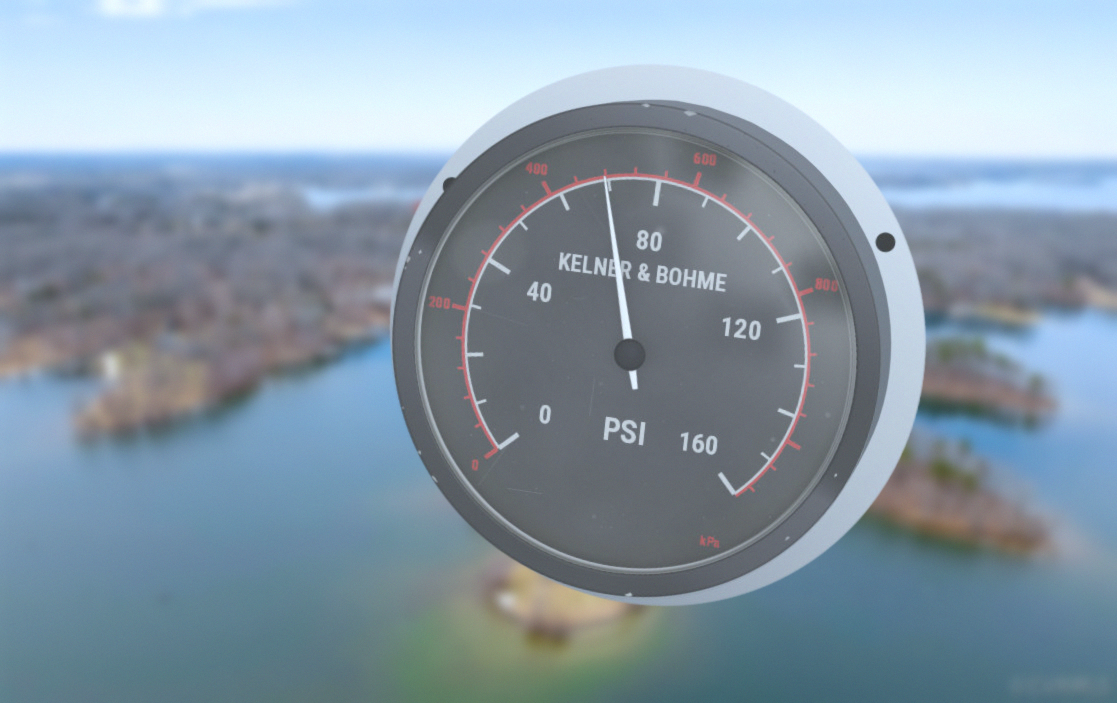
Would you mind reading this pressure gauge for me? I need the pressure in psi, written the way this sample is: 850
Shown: 70
